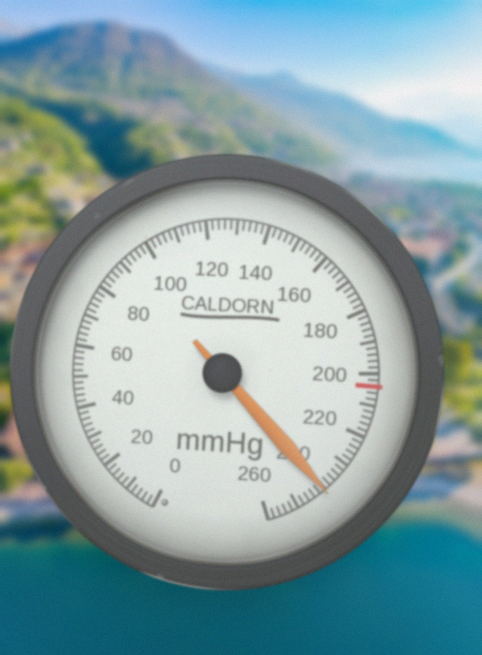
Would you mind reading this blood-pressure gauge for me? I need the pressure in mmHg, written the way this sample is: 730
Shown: 240
